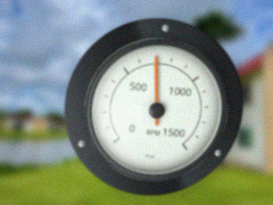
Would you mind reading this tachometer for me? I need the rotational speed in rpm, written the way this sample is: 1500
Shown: 700
